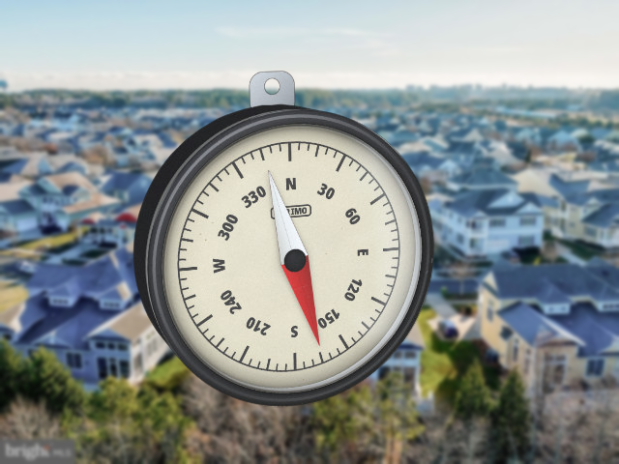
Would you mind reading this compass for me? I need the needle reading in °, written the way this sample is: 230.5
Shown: 165
